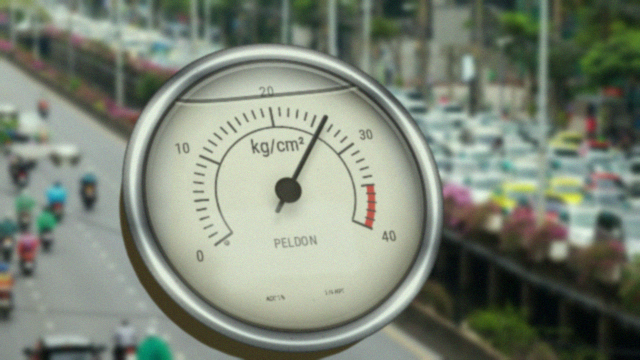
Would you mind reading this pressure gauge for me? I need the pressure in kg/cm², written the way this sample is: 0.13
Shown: 26
